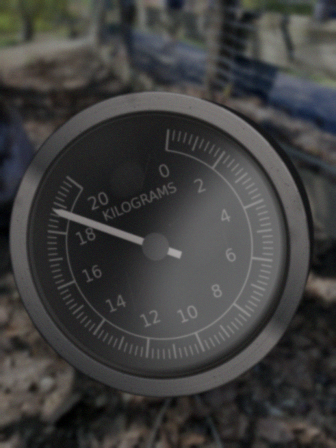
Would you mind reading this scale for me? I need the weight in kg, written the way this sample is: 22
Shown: 18.8
